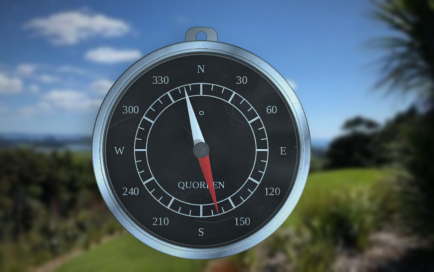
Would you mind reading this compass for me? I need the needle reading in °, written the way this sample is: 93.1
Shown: 165
